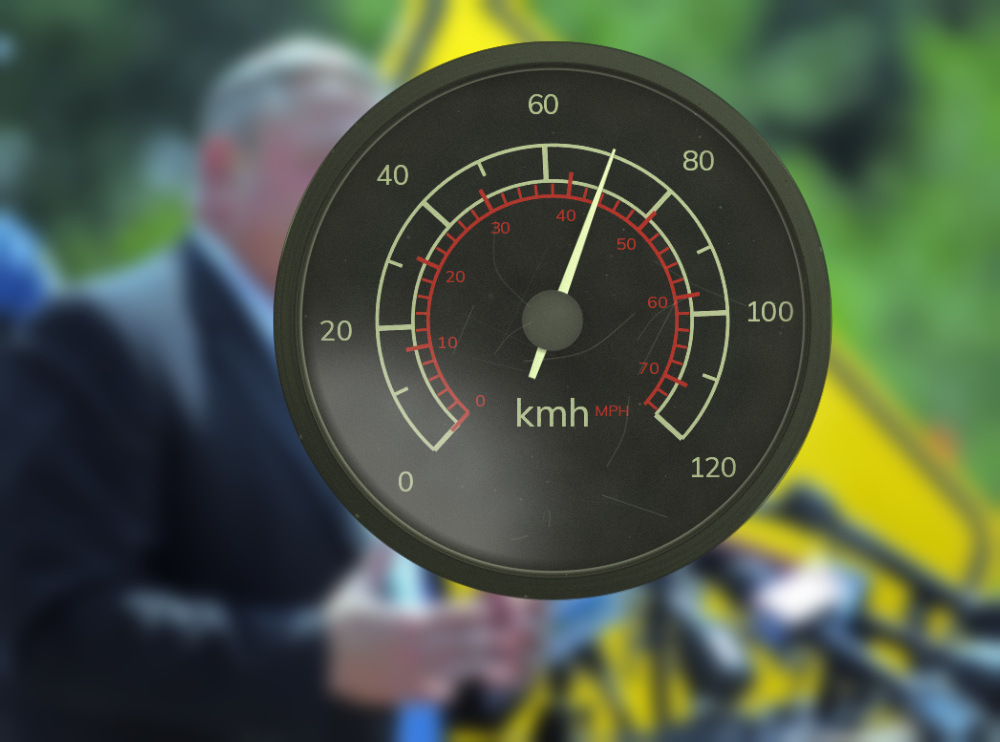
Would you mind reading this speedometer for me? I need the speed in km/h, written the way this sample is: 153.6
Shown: 70
